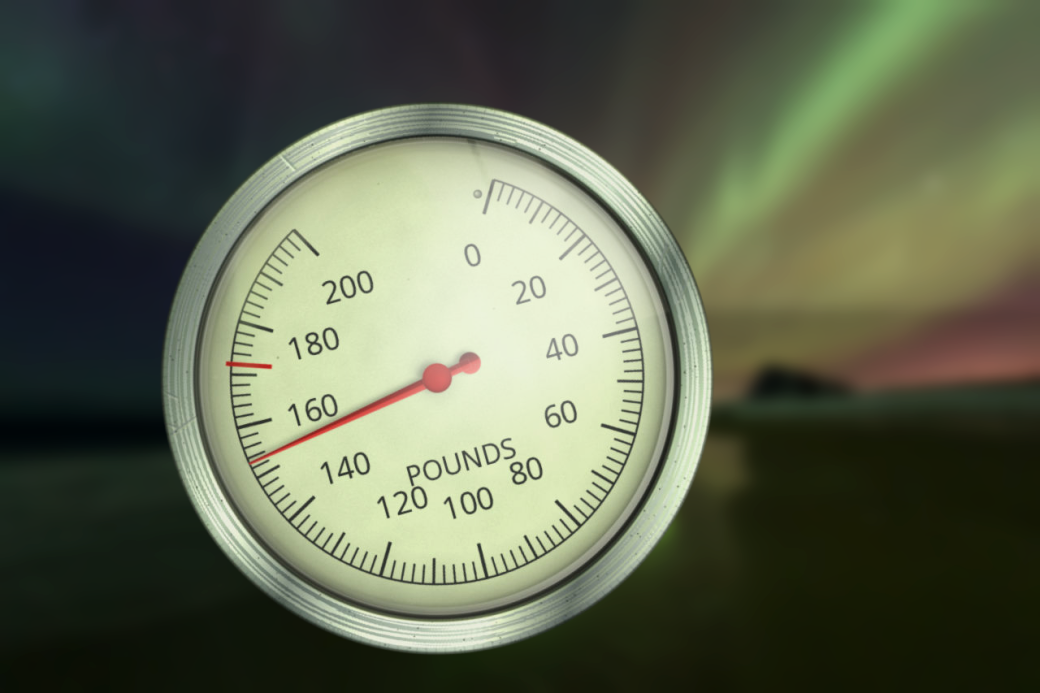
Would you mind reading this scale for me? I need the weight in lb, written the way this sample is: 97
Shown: 153
